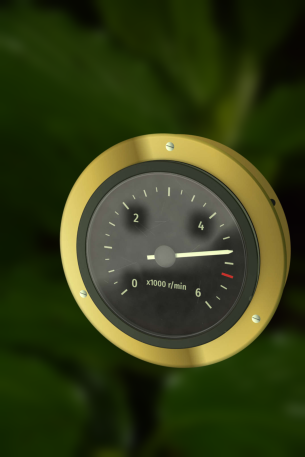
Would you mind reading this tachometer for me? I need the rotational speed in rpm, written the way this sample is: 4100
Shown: 4750
